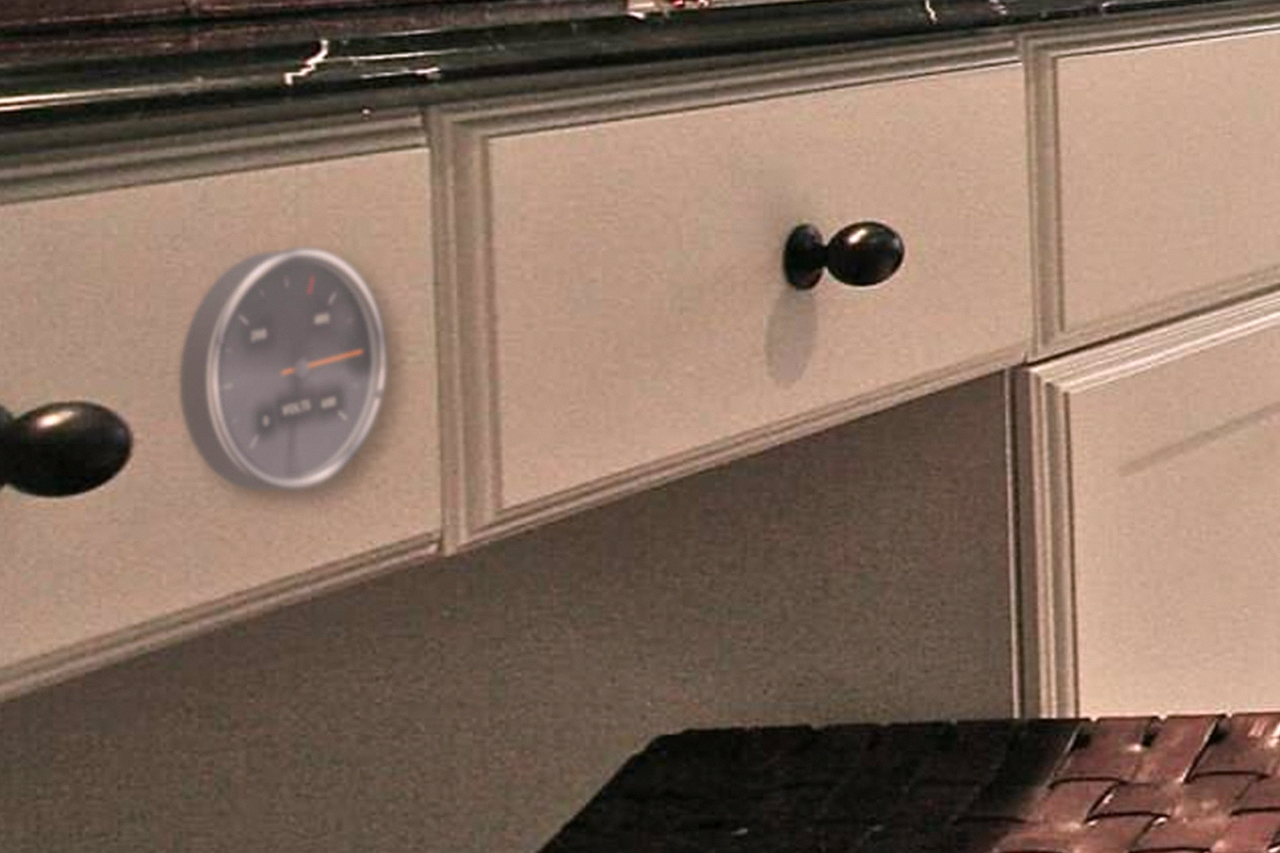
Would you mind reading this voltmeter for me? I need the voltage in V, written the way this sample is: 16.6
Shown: 500
